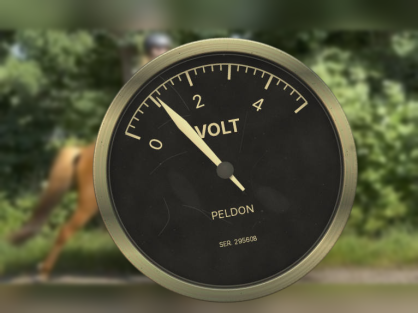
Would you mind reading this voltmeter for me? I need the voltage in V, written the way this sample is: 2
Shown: 1.1
